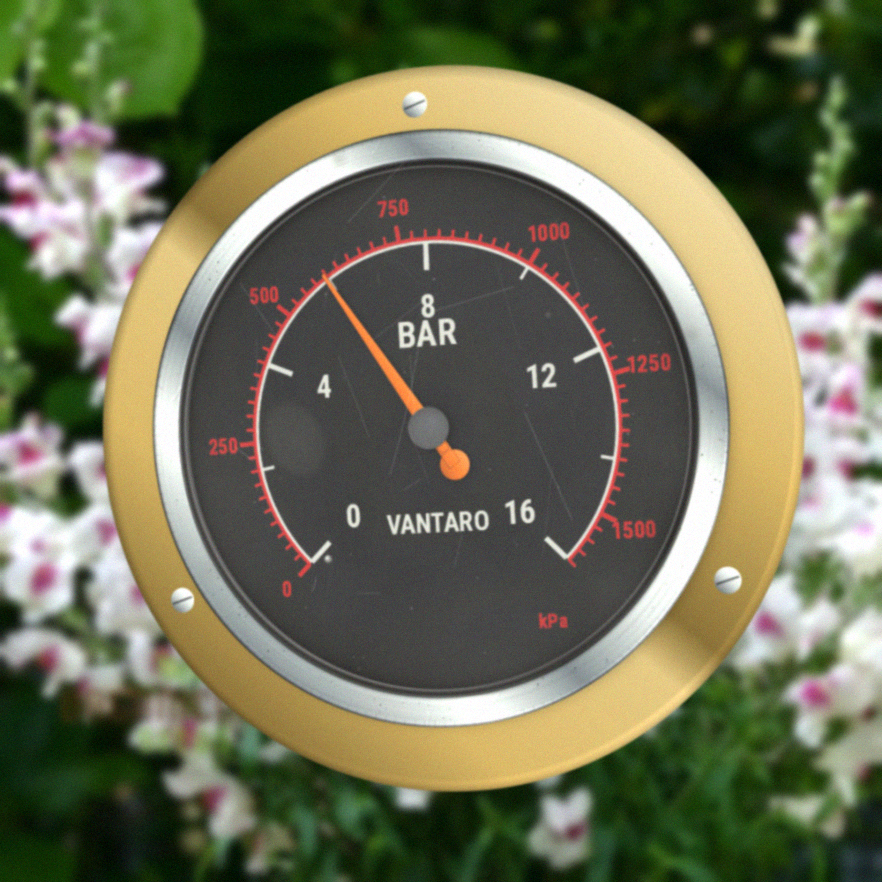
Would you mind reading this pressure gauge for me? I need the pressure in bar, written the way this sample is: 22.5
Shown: 6
